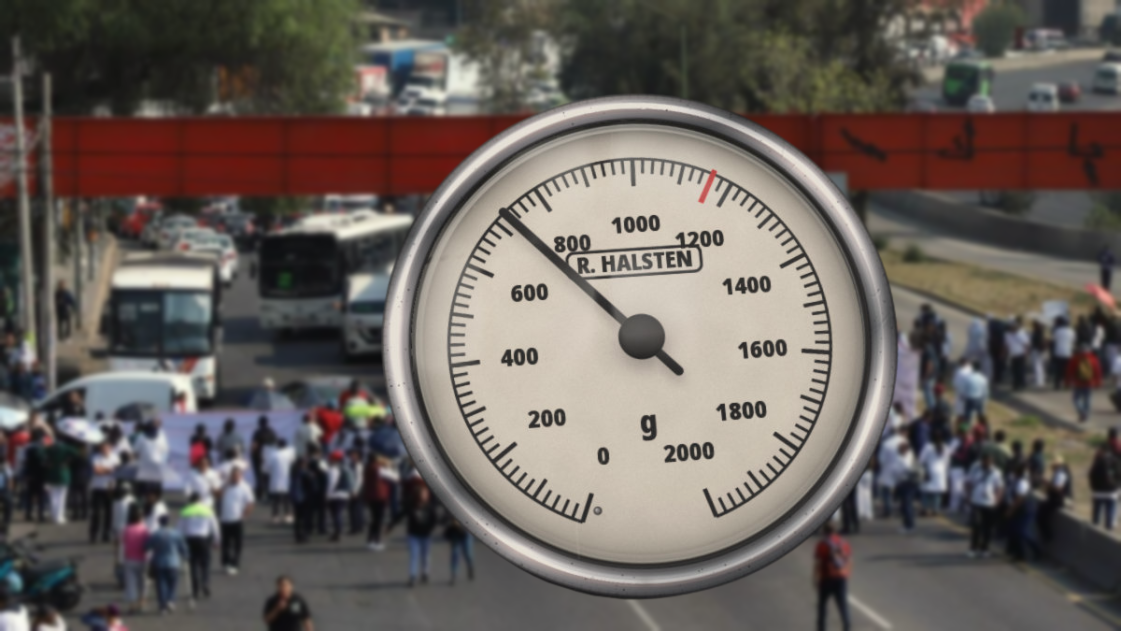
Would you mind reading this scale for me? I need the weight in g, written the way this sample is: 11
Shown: 720
